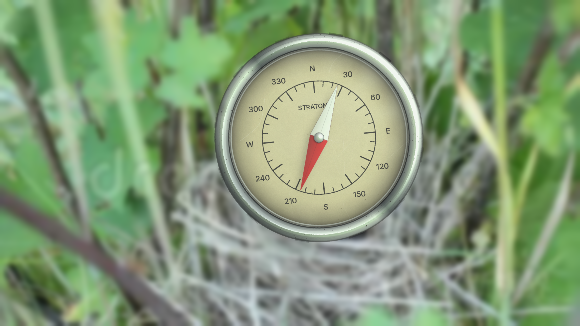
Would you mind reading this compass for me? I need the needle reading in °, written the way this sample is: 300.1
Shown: 205
